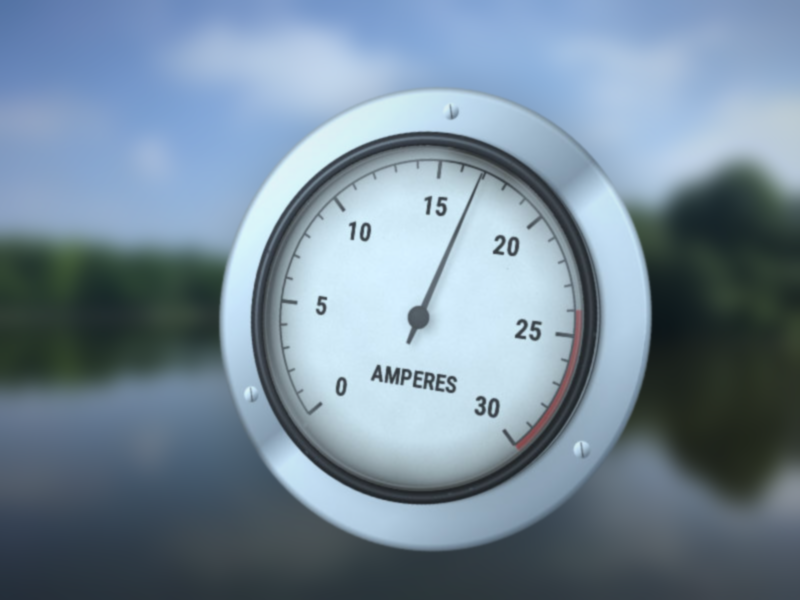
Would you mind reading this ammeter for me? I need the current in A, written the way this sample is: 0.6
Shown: 17
